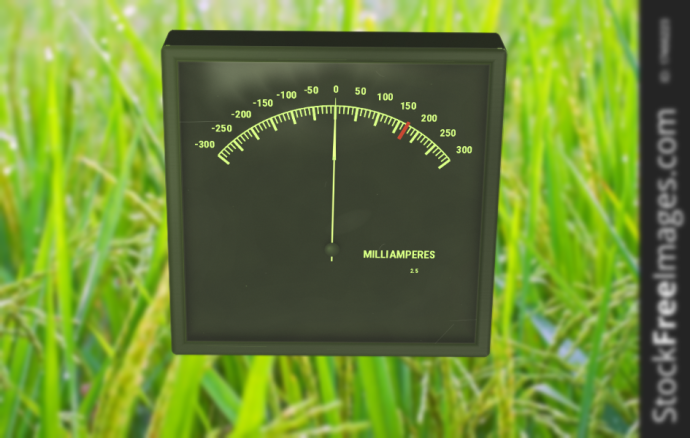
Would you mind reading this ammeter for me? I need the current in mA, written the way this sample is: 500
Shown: 0
